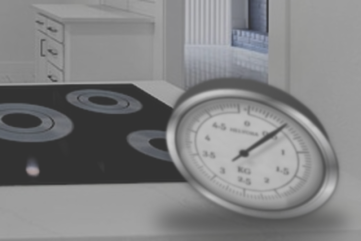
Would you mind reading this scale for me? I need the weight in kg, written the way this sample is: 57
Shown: 0.5
